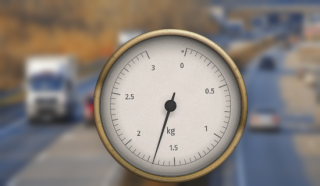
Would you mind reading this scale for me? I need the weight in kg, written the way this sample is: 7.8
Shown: 1.7
